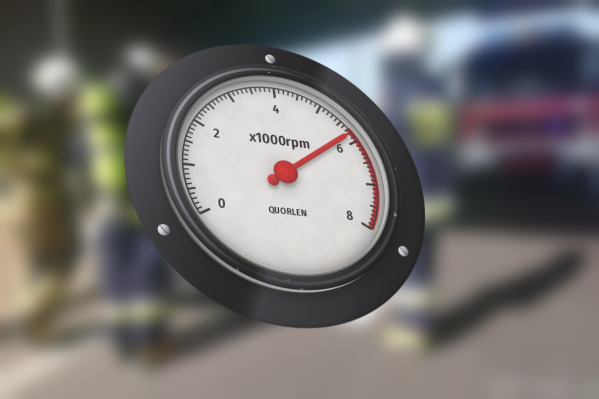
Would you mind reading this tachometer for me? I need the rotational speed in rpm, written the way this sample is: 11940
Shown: 5800
